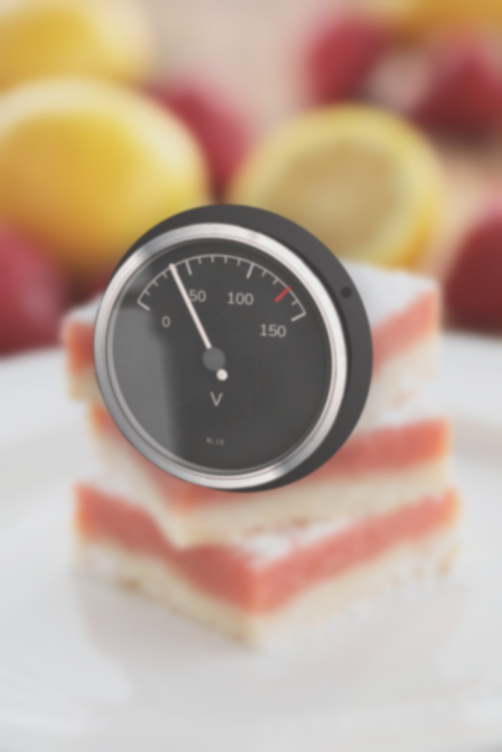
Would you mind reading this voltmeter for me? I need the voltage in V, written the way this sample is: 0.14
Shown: 40
